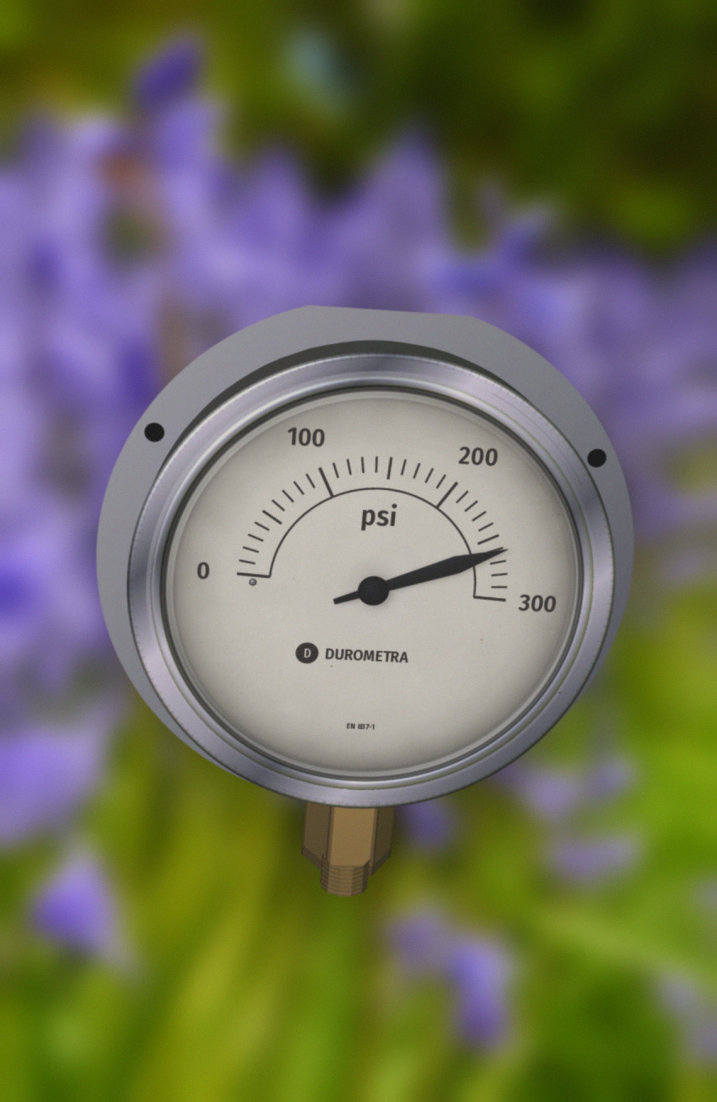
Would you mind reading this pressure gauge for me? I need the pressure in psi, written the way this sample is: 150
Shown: 260
